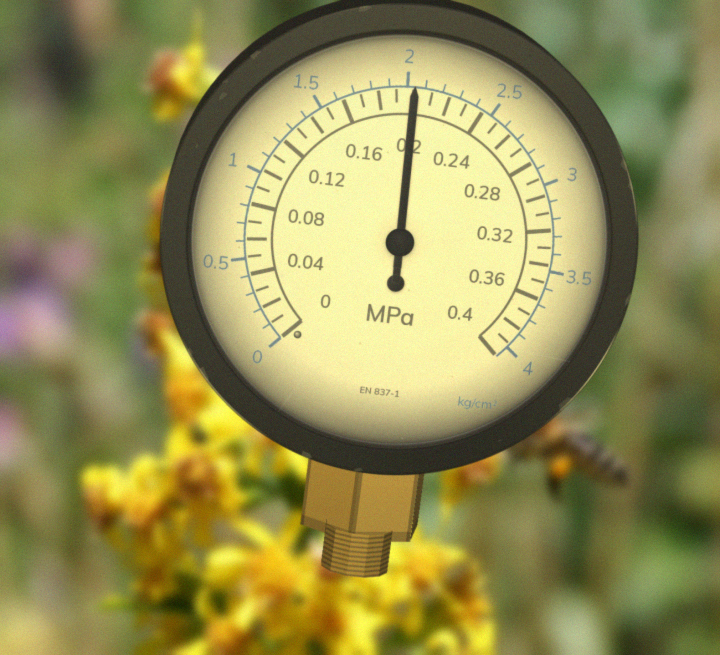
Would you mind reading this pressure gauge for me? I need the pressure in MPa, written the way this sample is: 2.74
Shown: 0.2
